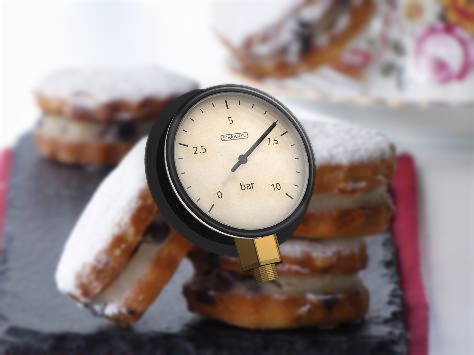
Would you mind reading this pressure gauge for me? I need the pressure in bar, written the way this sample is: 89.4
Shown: 7
